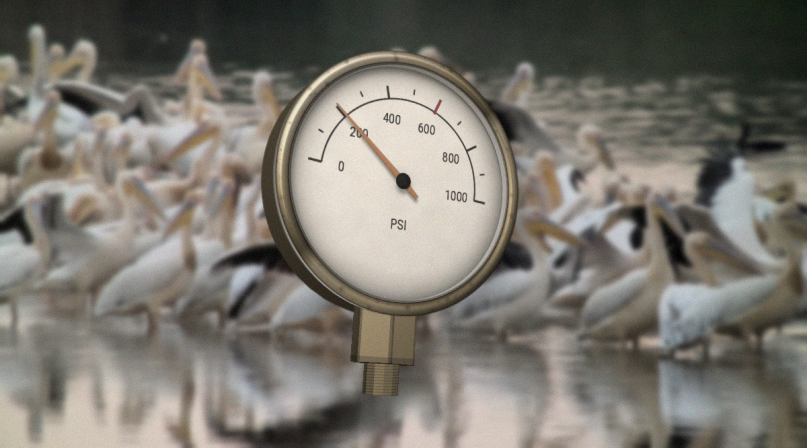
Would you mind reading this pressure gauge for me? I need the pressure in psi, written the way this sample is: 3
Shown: 200
